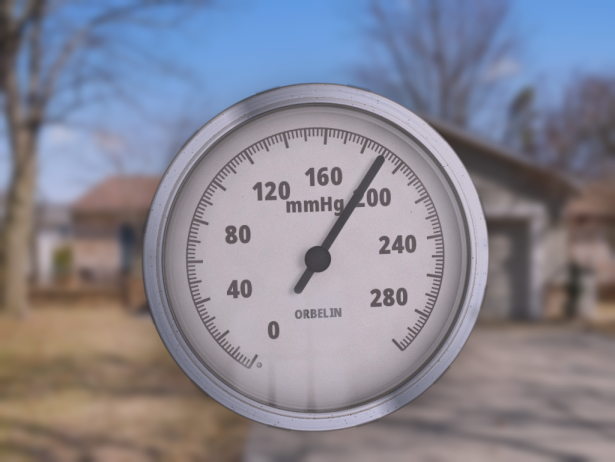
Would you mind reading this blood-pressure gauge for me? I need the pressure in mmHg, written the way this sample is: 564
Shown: 190
